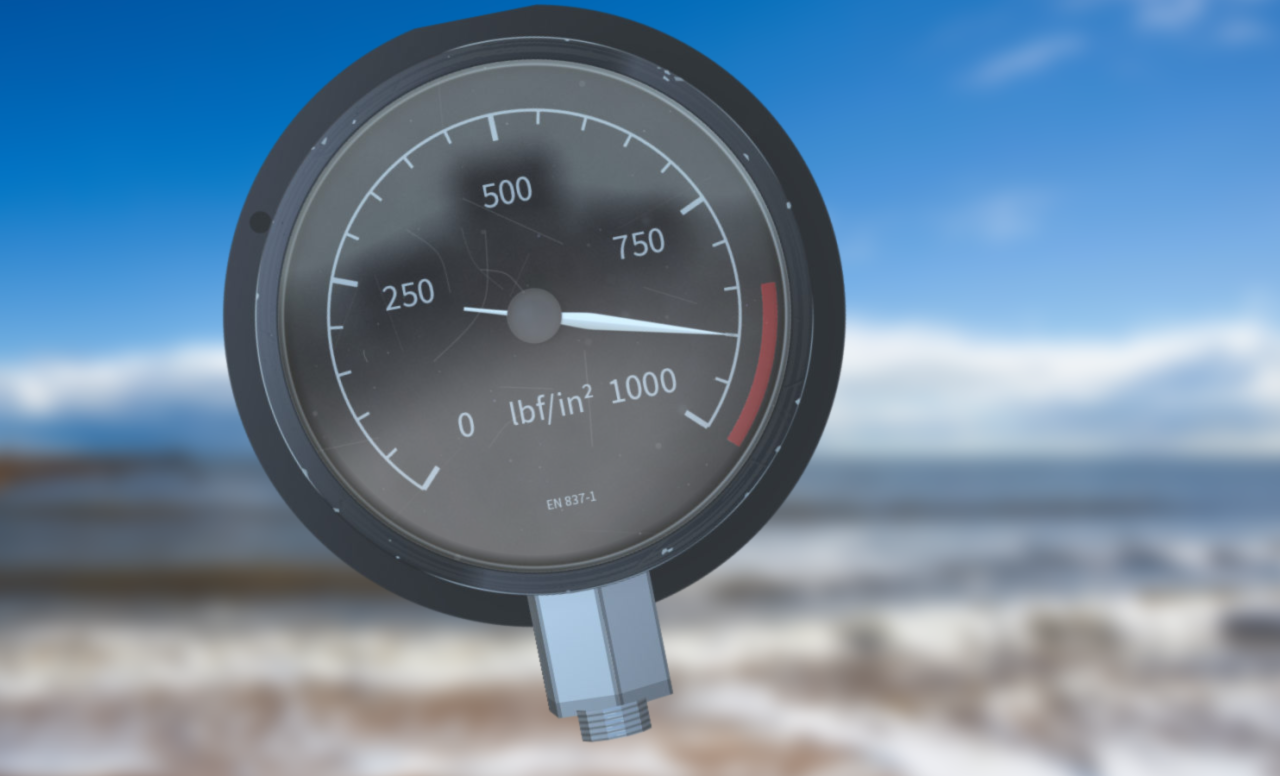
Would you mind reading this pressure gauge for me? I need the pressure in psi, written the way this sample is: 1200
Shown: 900
